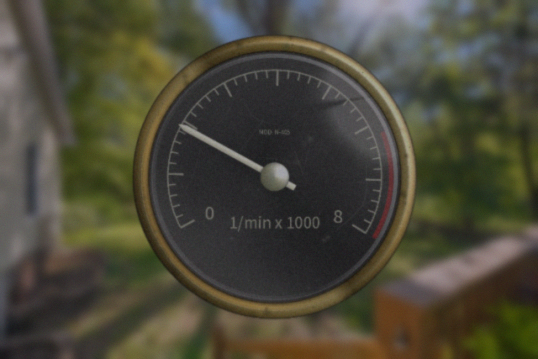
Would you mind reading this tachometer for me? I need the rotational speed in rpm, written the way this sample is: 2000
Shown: 1900
